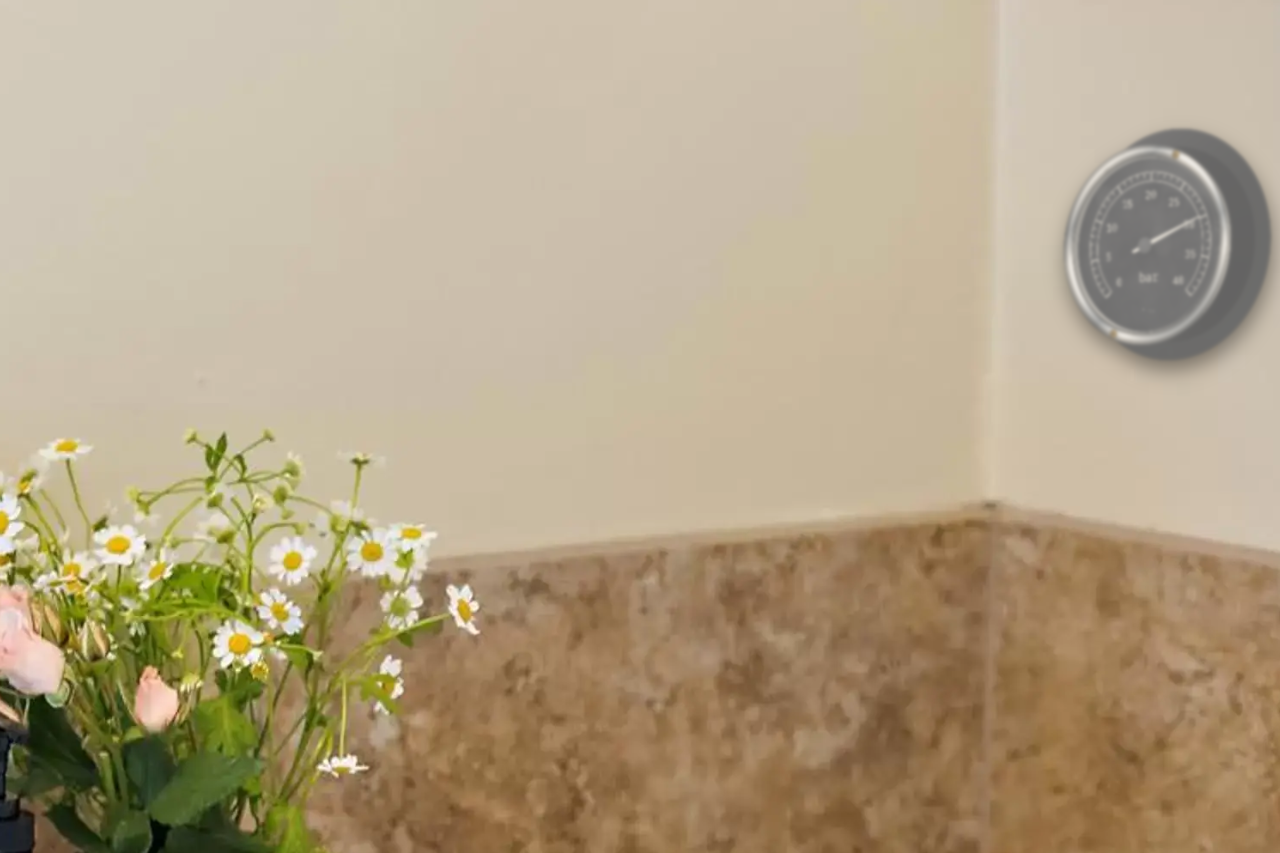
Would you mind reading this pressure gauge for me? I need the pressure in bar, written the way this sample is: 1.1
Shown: 30
